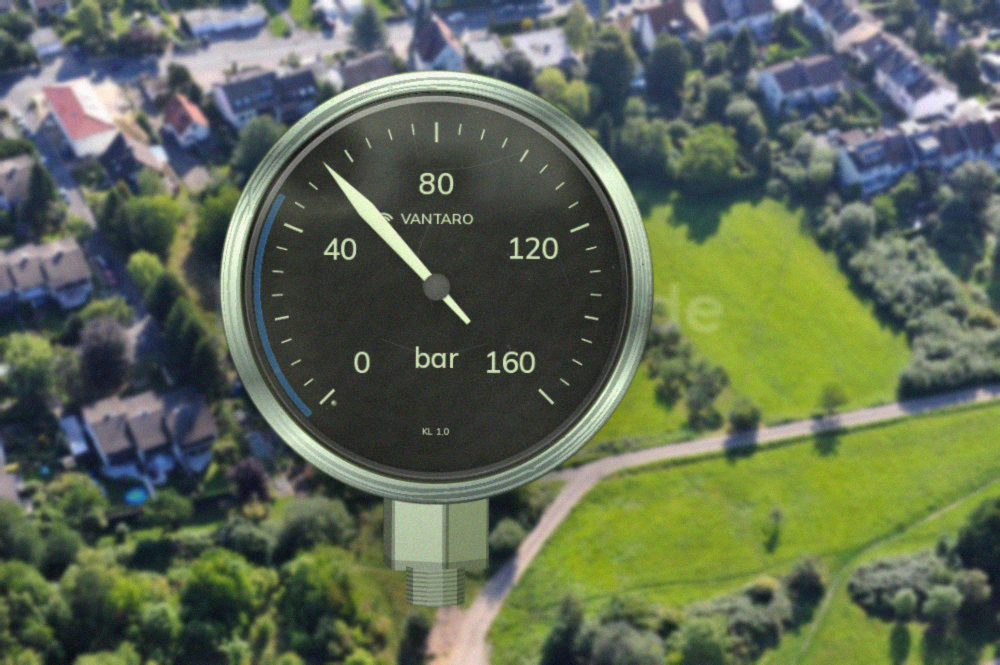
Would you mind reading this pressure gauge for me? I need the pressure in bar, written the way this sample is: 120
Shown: 55
